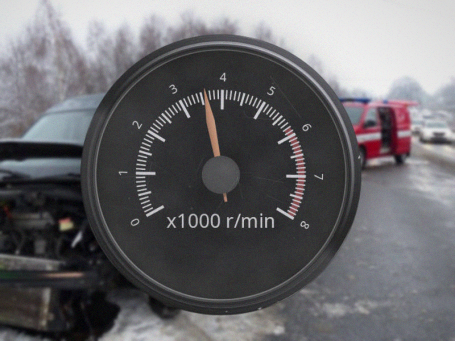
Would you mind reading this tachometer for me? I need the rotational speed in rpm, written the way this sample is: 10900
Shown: 3600
